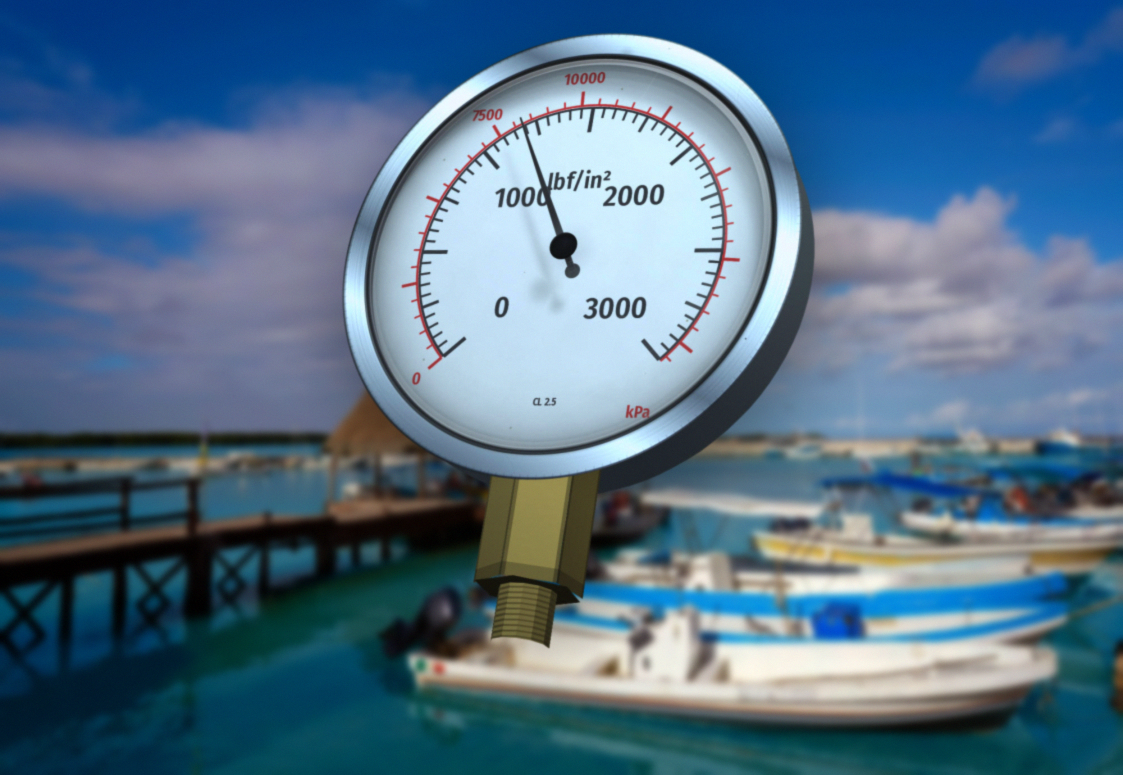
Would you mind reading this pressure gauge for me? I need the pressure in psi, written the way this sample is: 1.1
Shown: 1200
